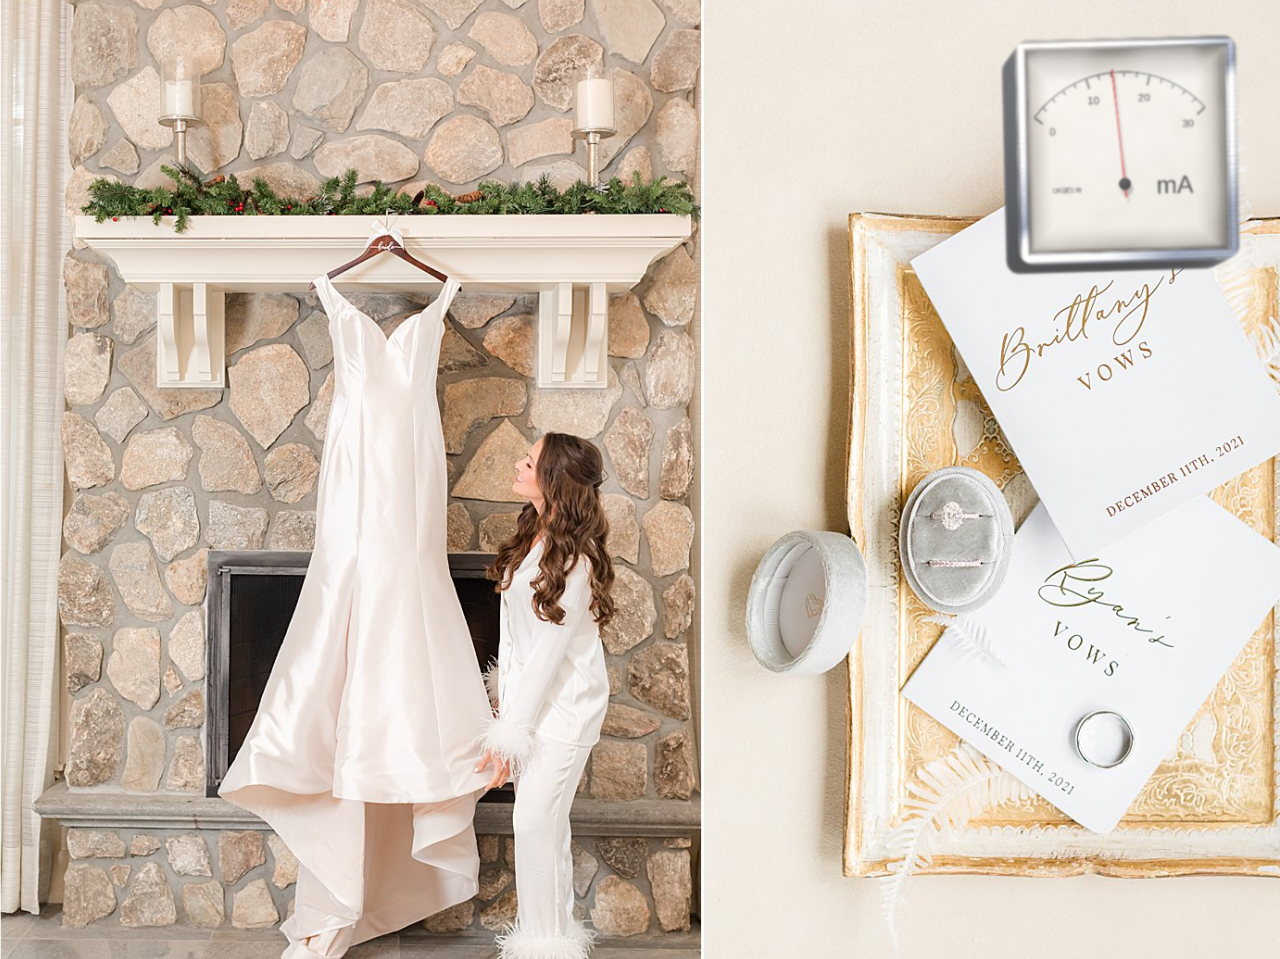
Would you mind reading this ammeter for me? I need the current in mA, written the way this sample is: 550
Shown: 14
